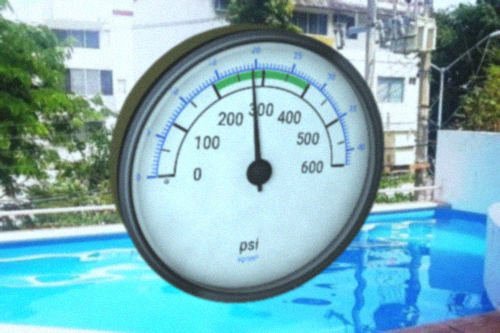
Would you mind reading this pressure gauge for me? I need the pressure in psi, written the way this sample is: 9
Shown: 275
